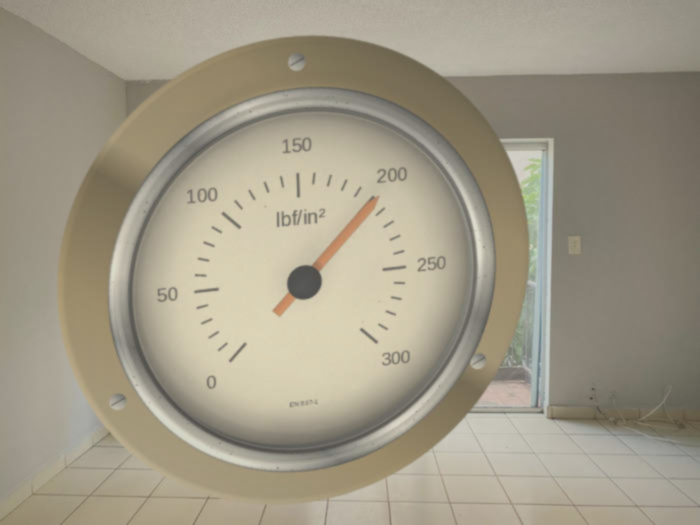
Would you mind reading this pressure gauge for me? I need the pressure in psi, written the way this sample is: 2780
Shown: 200
